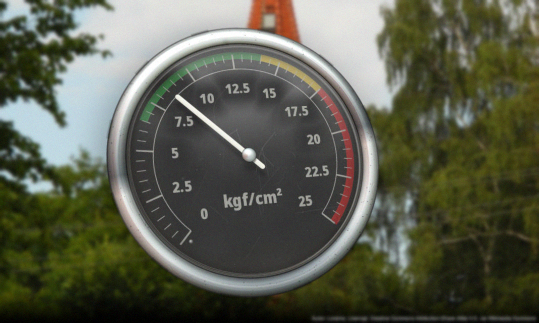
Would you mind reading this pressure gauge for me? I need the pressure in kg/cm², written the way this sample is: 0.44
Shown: 8.5
